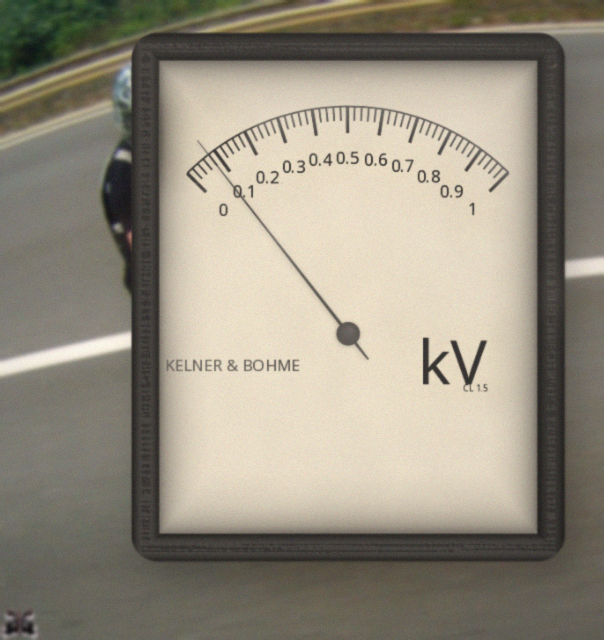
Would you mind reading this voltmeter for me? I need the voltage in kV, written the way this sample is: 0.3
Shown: 0.08
